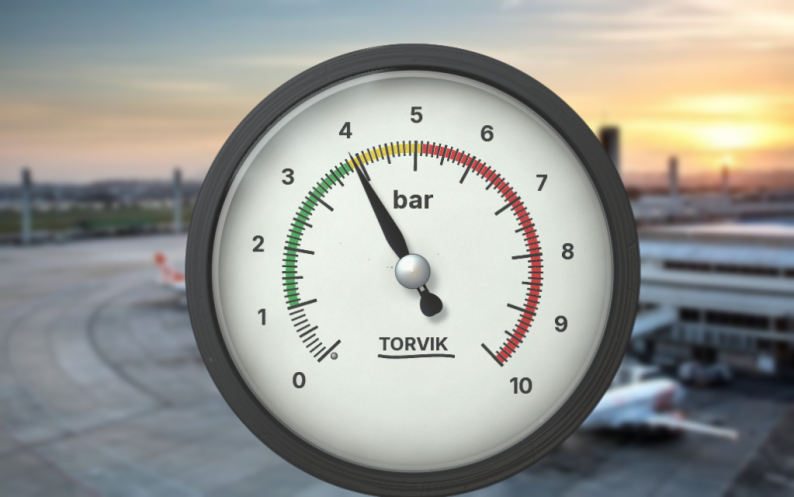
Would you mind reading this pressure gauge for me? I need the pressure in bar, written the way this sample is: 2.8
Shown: 3.9
